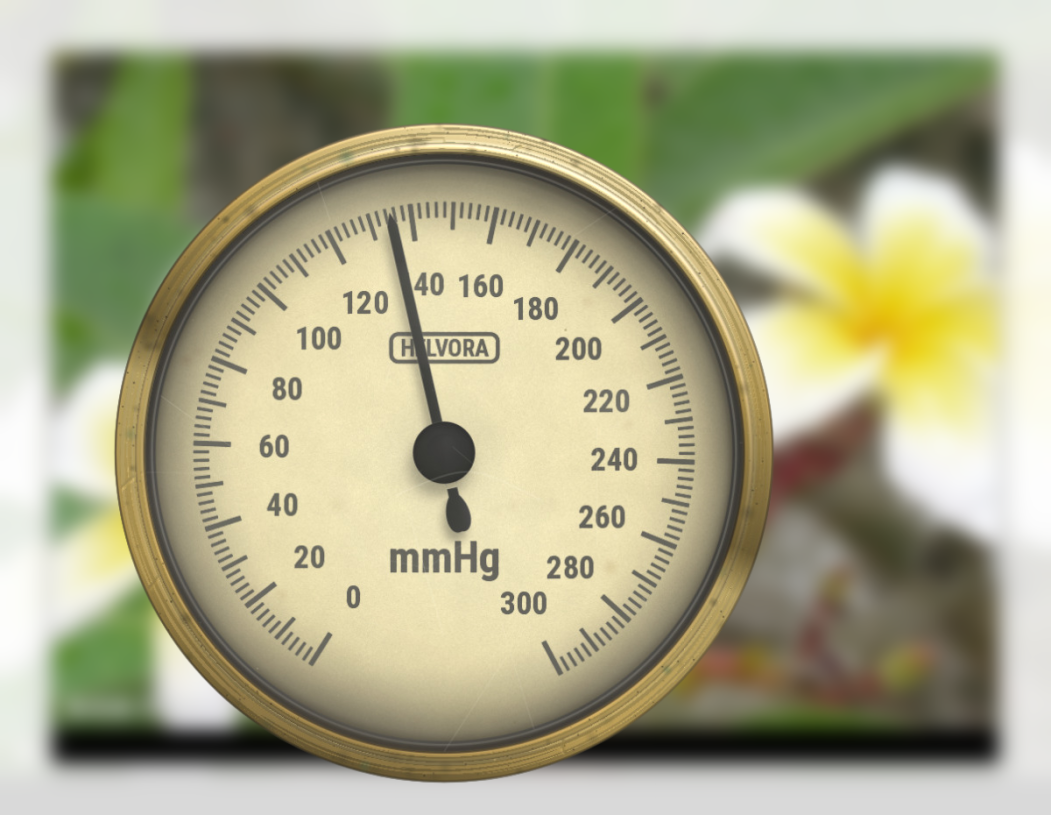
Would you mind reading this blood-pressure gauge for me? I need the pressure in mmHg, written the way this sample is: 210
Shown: 135
